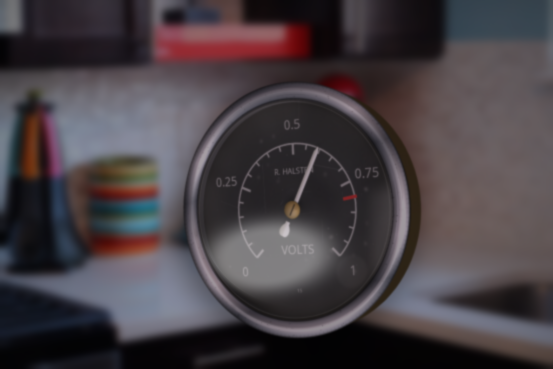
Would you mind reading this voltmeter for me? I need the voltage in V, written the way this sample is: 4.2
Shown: 0.6
